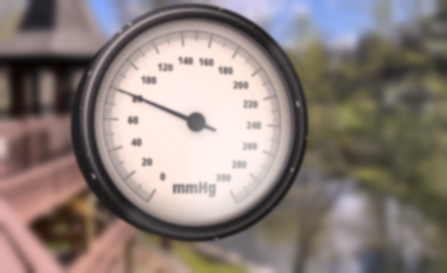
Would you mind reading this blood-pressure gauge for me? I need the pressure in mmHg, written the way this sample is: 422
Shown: 80
